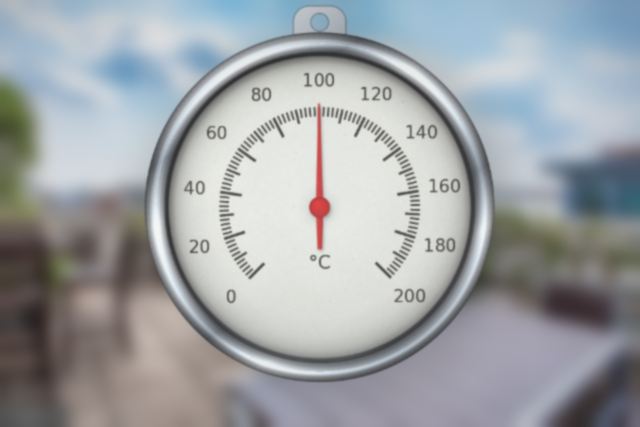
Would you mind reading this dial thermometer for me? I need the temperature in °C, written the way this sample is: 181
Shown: 100
